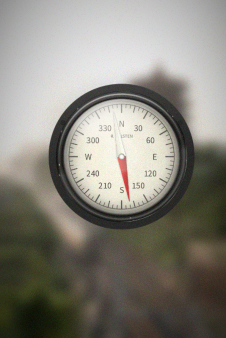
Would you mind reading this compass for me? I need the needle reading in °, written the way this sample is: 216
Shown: 170
